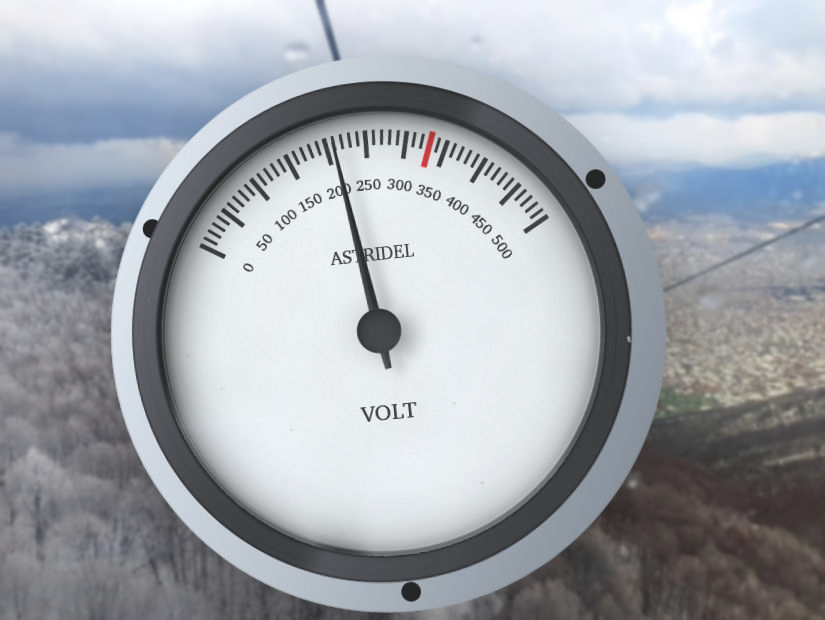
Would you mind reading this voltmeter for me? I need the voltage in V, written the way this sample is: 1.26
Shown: 210
